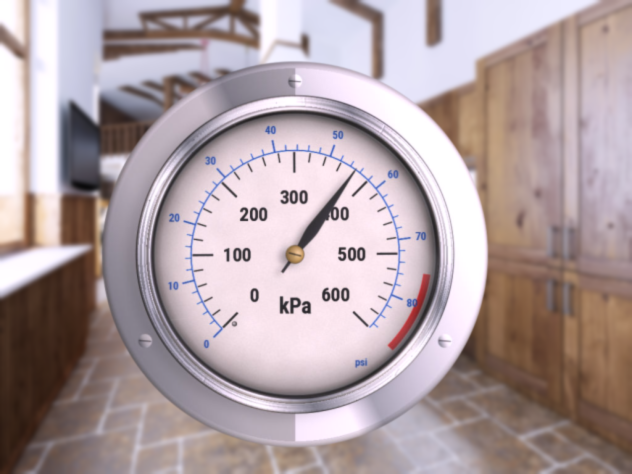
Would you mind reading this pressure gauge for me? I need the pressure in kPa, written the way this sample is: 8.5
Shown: 380
